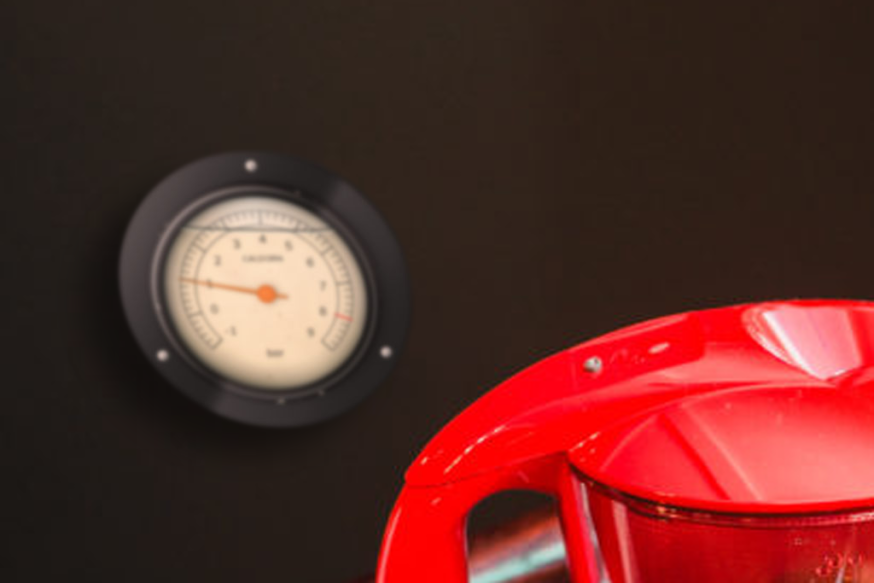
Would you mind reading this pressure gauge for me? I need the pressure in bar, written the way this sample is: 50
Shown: 1
